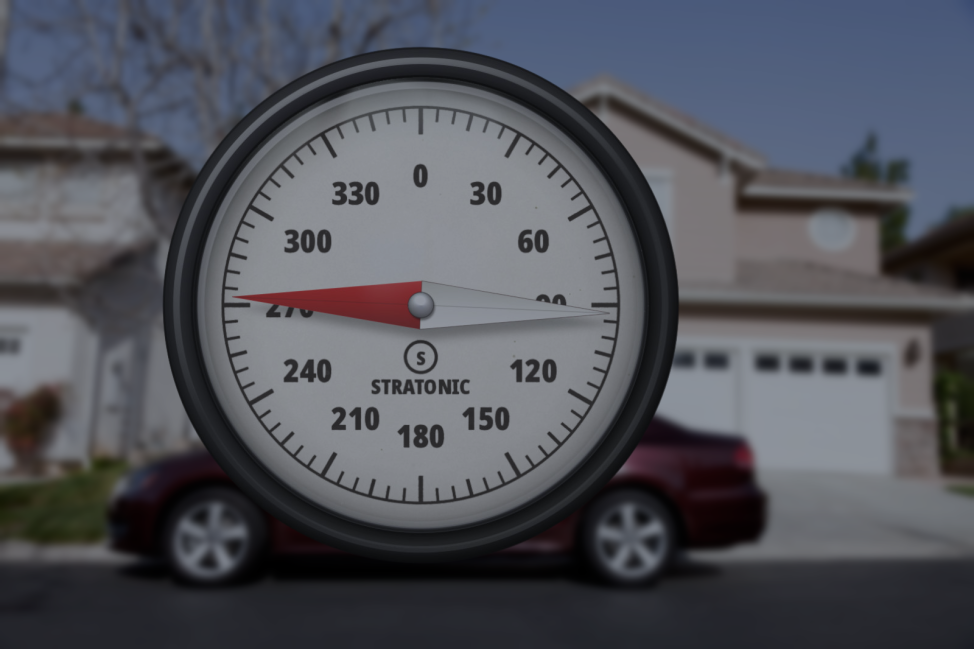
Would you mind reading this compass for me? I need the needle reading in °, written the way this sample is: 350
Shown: 272.5
